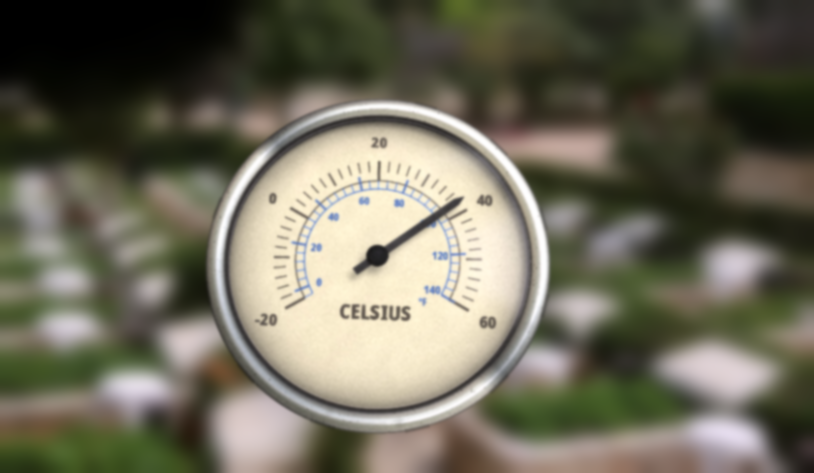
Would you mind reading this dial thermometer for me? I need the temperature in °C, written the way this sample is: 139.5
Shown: 38
